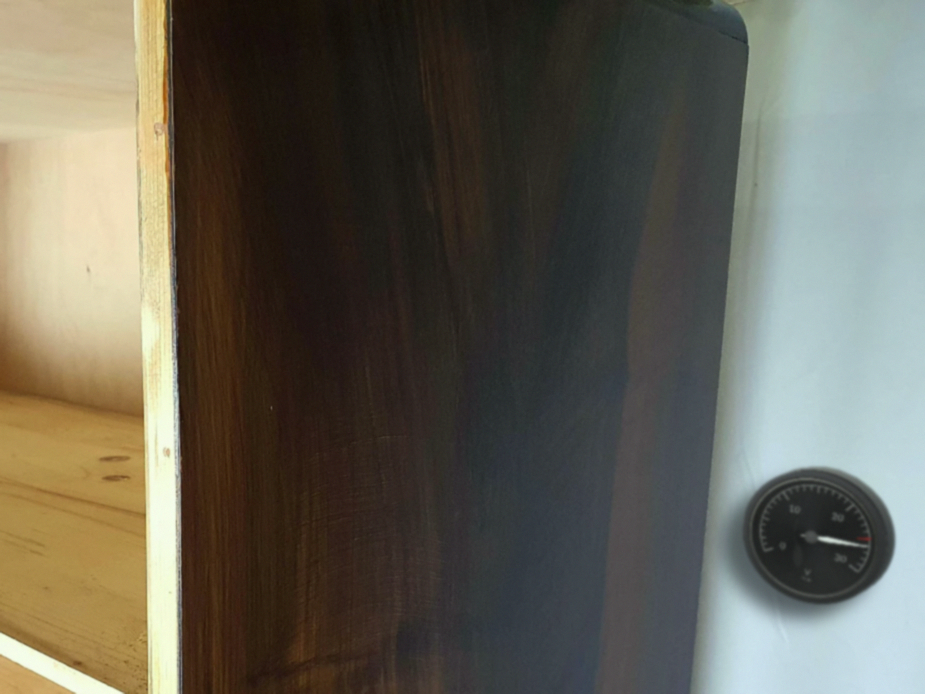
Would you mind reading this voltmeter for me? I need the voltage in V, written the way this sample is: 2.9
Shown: 26
